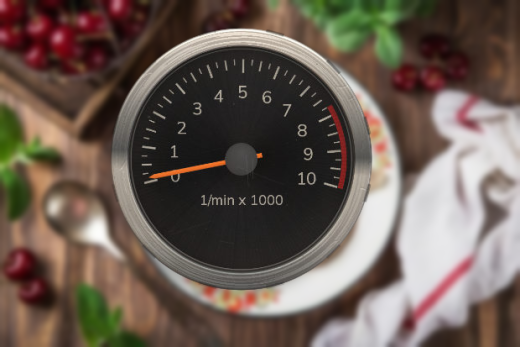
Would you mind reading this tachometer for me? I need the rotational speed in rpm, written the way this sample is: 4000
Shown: 125
